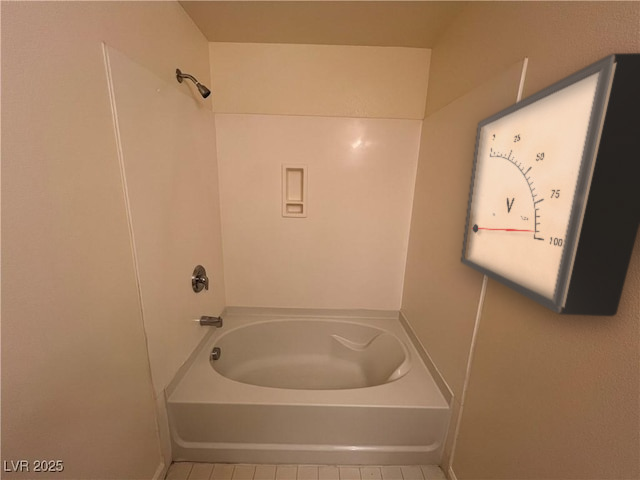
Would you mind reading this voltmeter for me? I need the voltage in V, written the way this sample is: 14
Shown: 95
